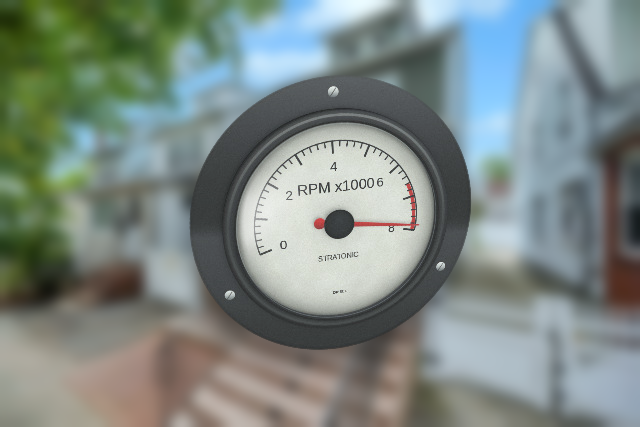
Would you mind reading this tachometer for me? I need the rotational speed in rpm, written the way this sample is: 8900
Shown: 7800
